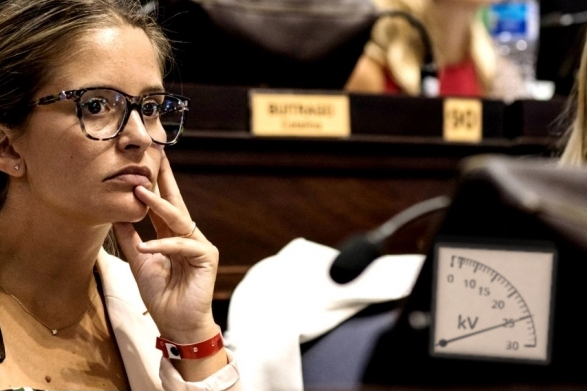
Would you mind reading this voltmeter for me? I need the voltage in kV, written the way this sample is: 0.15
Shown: 25
